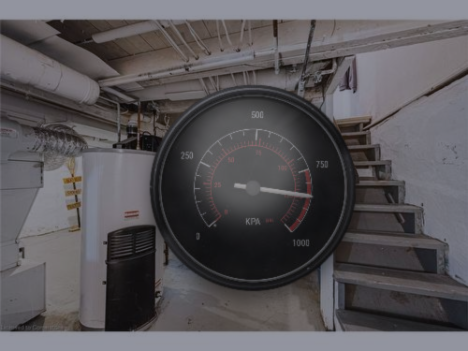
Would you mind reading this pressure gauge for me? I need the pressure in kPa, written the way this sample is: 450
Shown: 850
